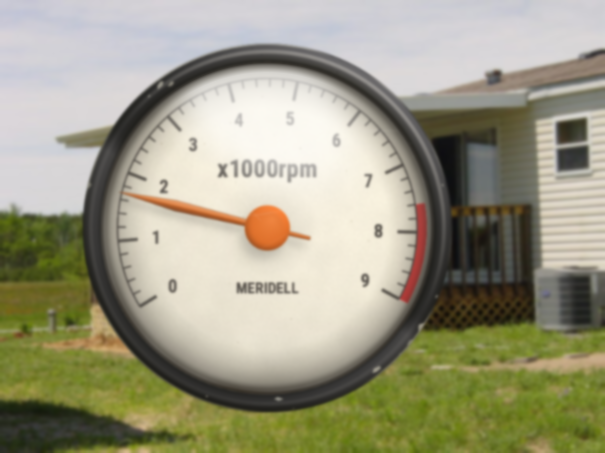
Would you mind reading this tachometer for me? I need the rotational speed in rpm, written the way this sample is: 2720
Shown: 1700
